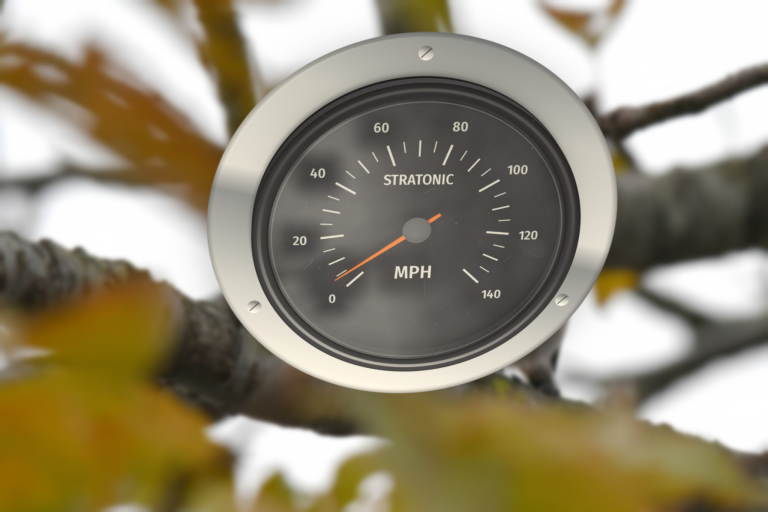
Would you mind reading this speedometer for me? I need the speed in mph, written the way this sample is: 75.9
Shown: 5
